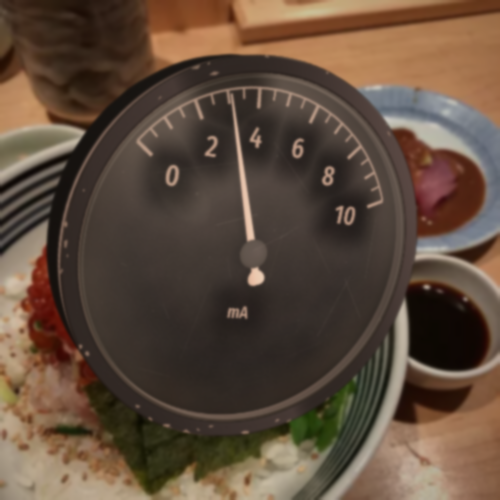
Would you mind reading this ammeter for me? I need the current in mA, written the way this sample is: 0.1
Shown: 3
